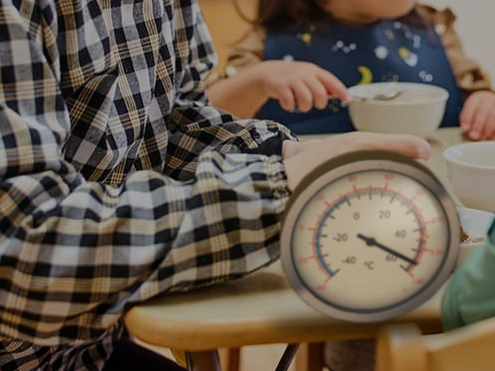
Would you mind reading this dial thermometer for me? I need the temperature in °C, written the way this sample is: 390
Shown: 55
